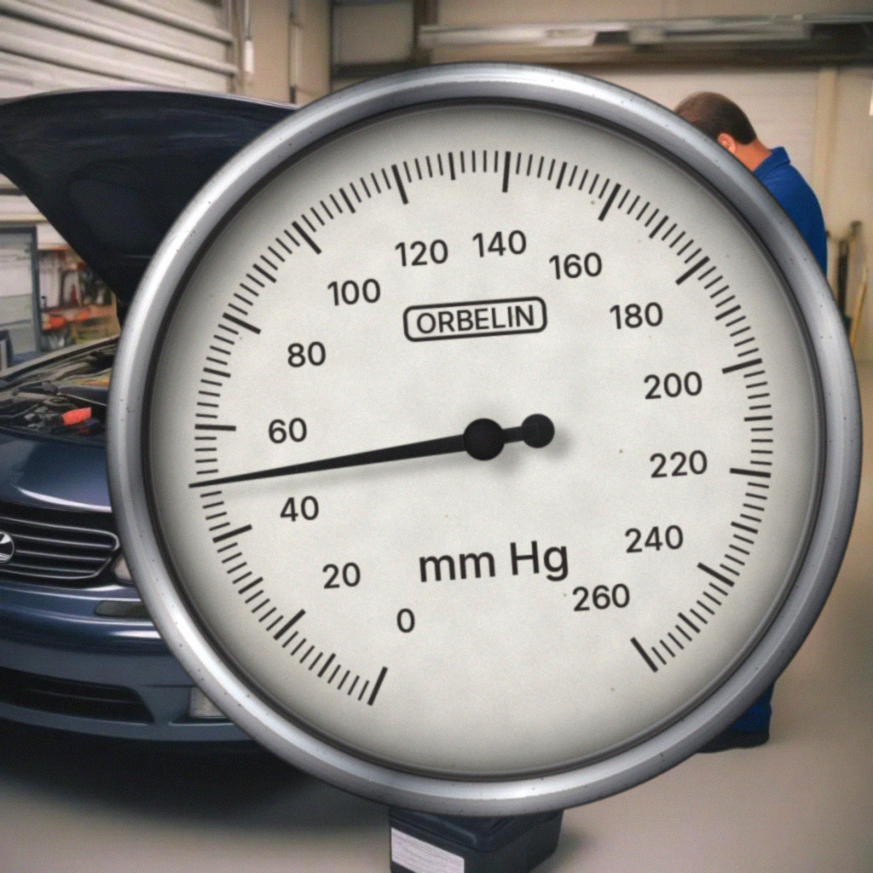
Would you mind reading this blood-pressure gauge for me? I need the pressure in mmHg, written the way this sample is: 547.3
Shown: 50
